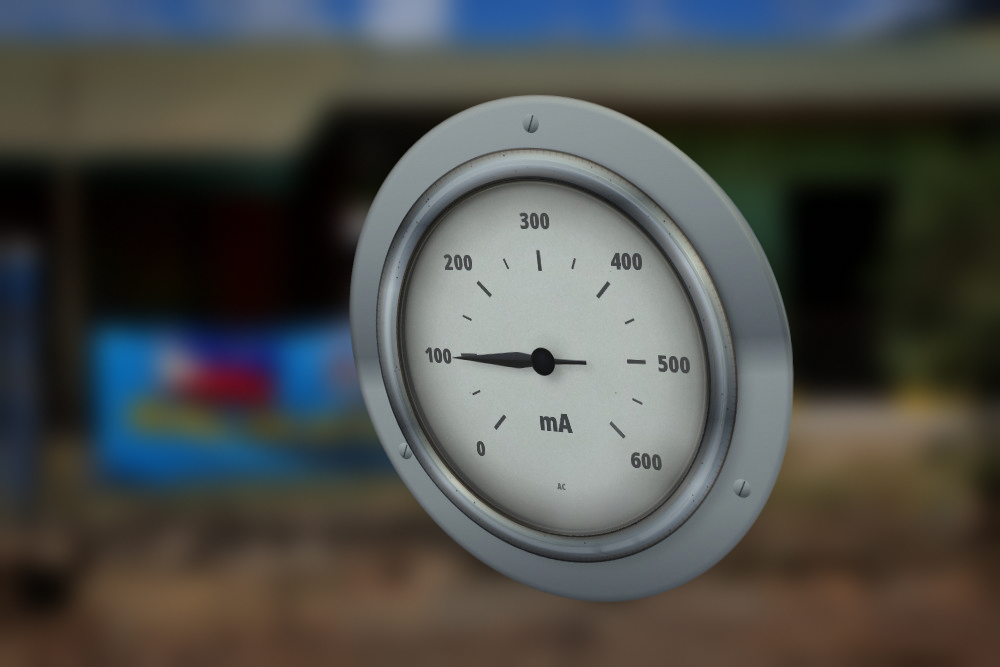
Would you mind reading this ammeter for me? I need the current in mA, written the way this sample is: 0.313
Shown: 100
